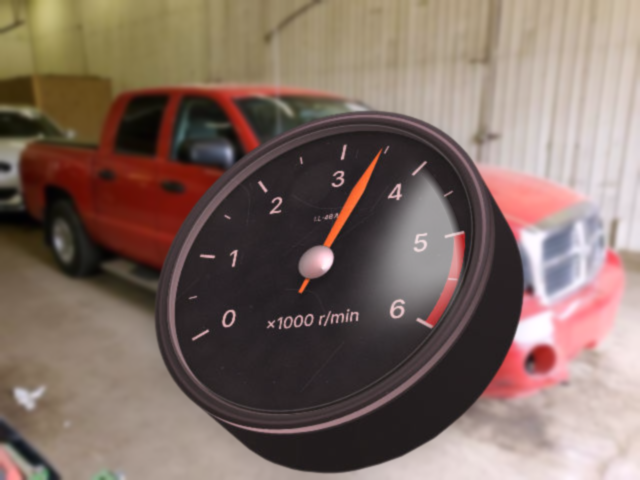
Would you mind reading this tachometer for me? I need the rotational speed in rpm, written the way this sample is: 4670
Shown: 3500
